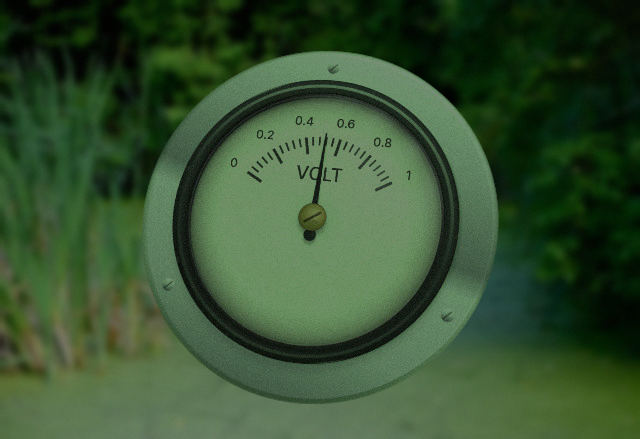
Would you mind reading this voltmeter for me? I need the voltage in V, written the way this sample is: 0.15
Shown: 0.52
